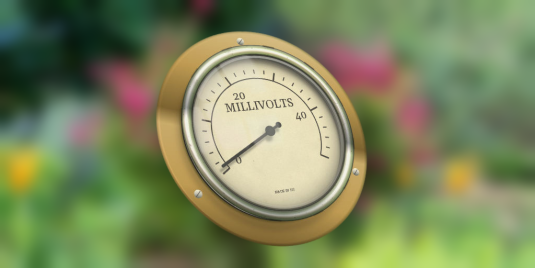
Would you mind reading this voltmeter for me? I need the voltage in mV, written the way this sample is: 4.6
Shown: 1
